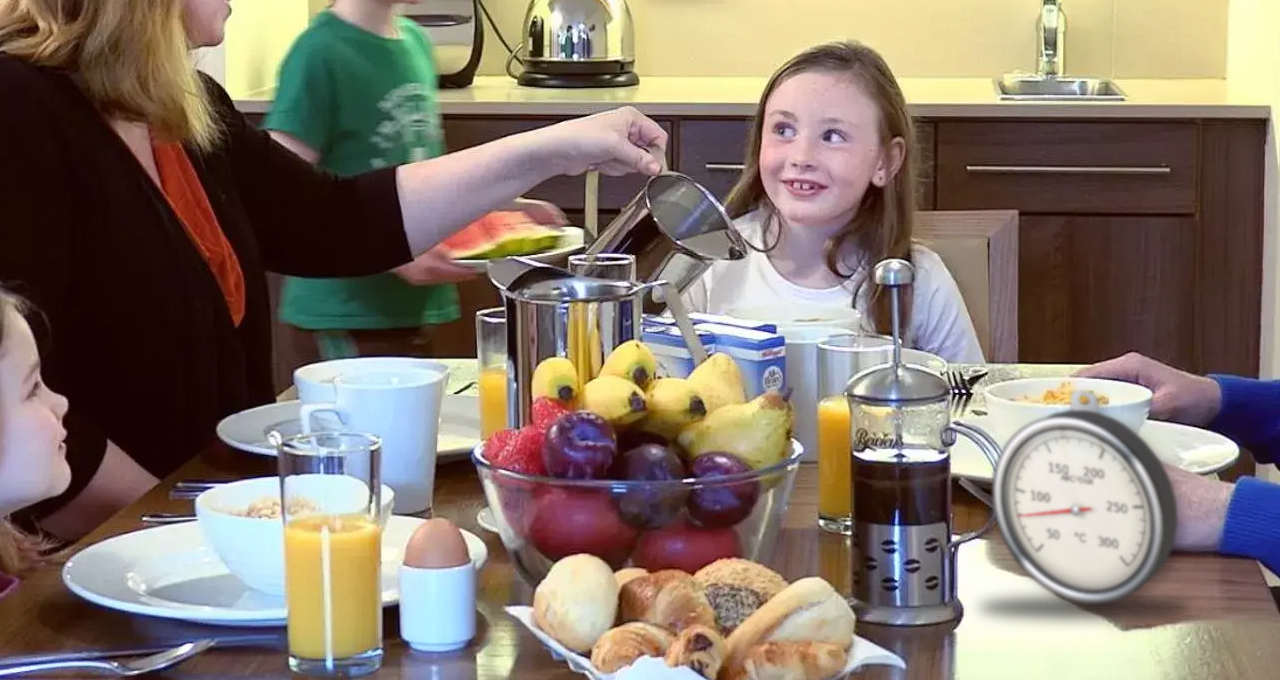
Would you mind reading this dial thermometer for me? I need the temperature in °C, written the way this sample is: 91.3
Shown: 80
